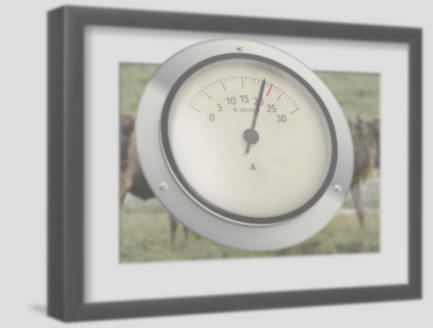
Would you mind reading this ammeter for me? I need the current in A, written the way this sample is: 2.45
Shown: 20
